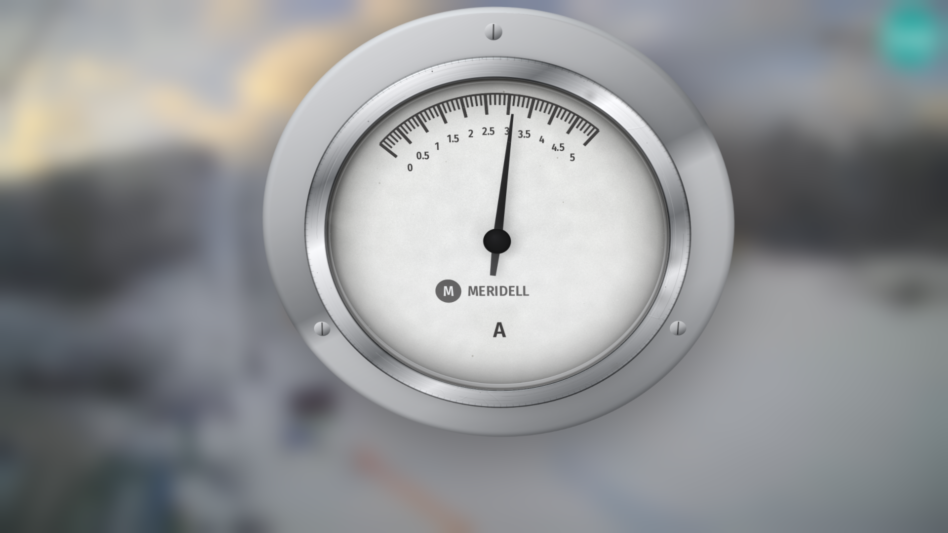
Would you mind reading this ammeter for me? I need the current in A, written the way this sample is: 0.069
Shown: 3.1
